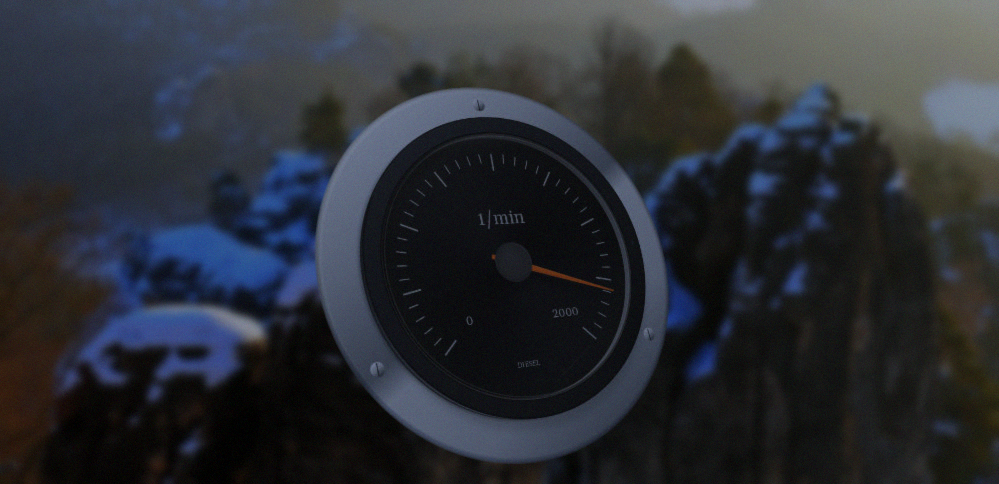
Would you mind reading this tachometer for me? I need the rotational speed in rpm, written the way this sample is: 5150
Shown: 1800
